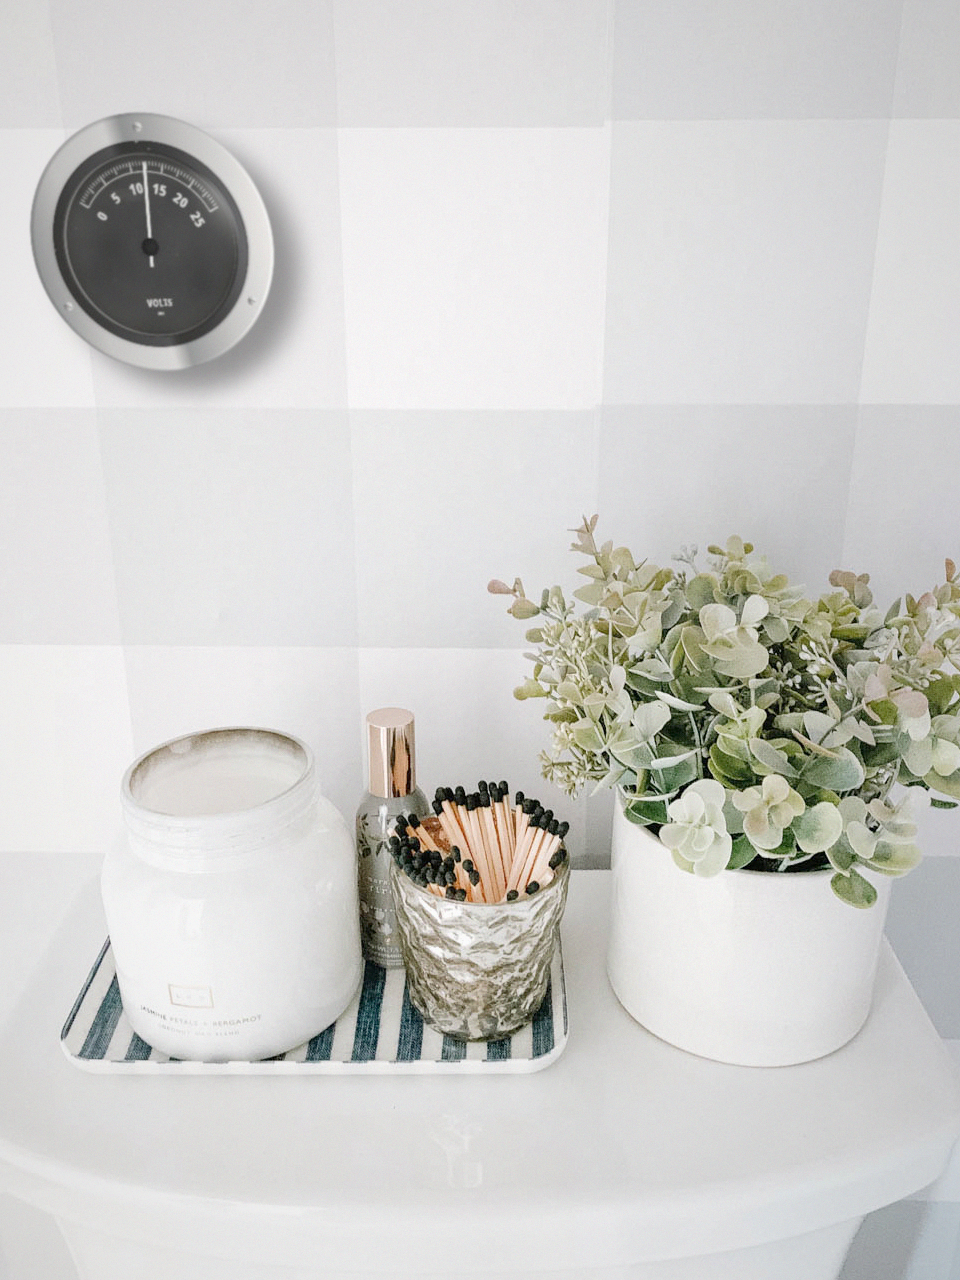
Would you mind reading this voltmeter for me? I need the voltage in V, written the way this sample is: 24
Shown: 12.5
